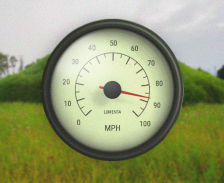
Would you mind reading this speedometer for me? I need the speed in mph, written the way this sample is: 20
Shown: 87.5
